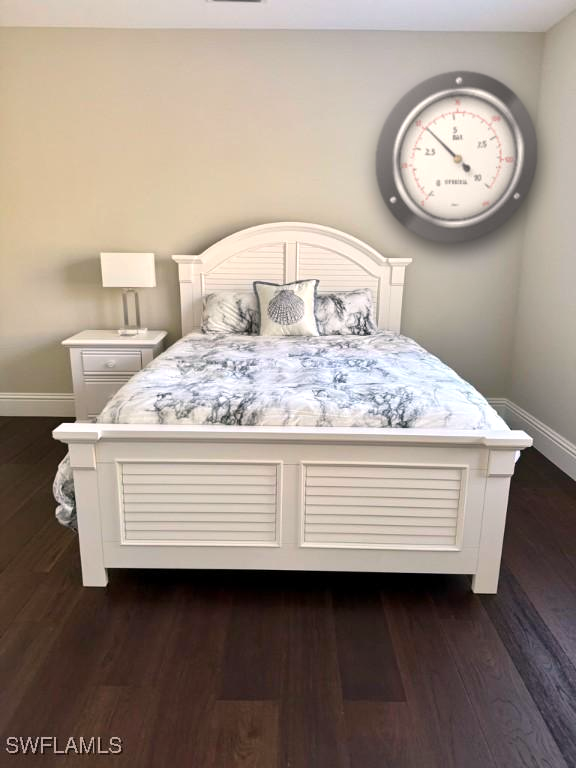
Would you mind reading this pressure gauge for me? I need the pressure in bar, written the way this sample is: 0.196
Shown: 3.5
